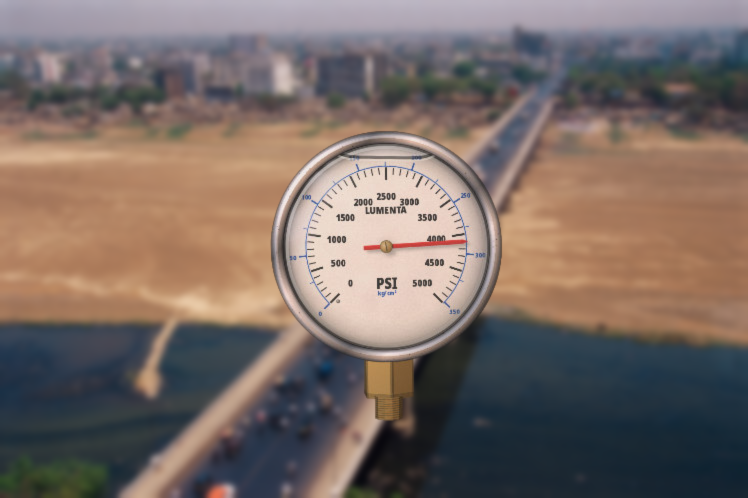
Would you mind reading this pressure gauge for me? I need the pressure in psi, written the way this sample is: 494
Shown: 4100
